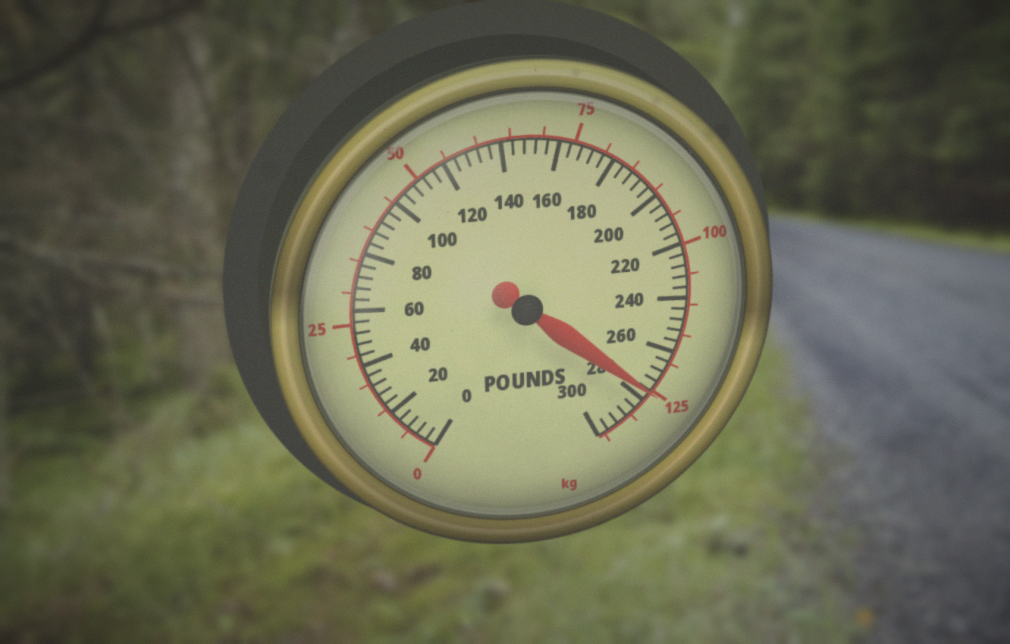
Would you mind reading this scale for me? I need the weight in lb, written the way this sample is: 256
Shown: 276
